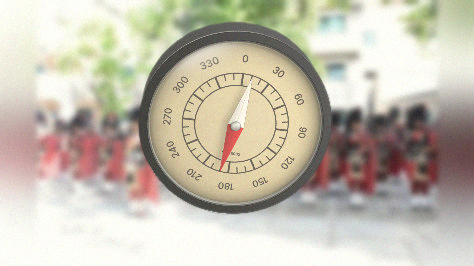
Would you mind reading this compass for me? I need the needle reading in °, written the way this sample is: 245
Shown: 190
